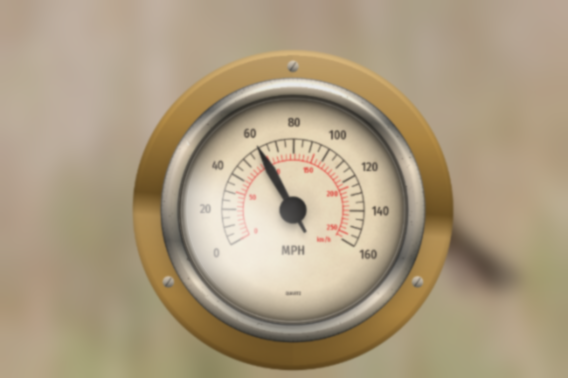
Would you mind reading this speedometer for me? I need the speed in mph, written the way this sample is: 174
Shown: 60
